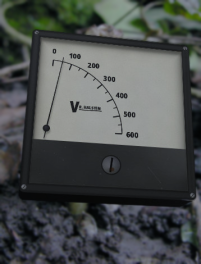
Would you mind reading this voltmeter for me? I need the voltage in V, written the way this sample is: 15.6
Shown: 50
